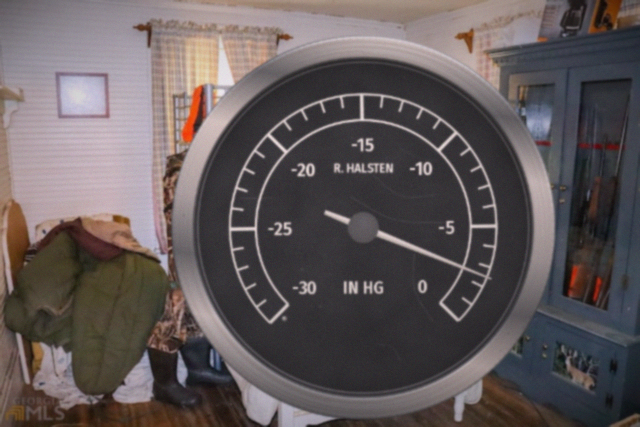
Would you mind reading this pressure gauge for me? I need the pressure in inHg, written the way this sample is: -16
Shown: -2.5
